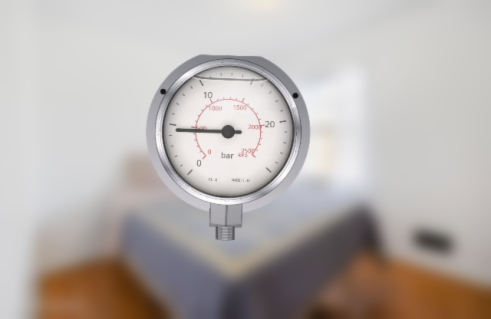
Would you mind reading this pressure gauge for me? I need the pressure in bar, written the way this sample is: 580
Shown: 4.5
